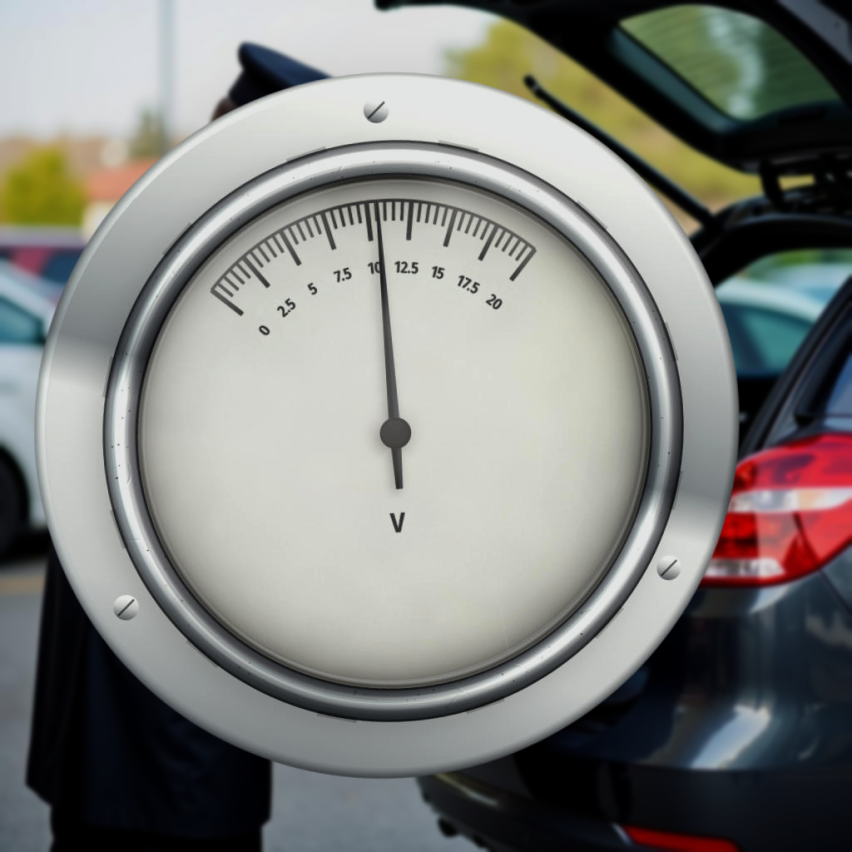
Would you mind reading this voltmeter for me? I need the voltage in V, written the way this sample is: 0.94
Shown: 10.5
